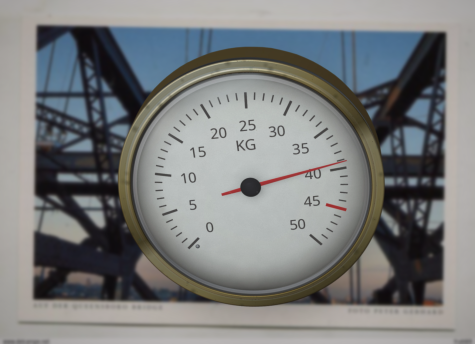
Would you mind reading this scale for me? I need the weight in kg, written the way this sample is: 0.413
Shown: 39
